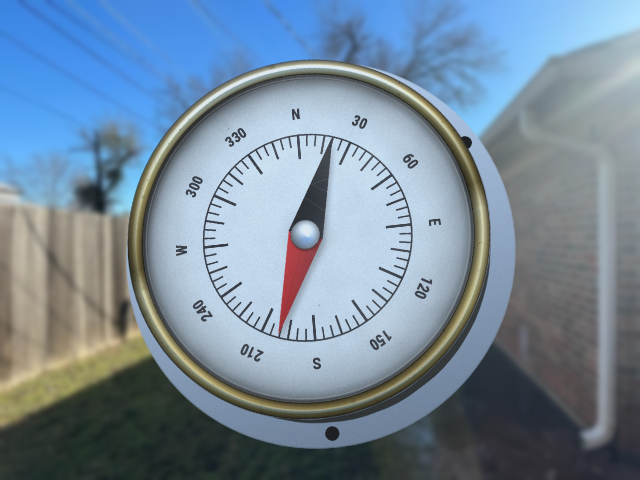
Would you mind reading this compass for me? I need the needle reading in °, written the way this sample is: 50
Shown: 200
